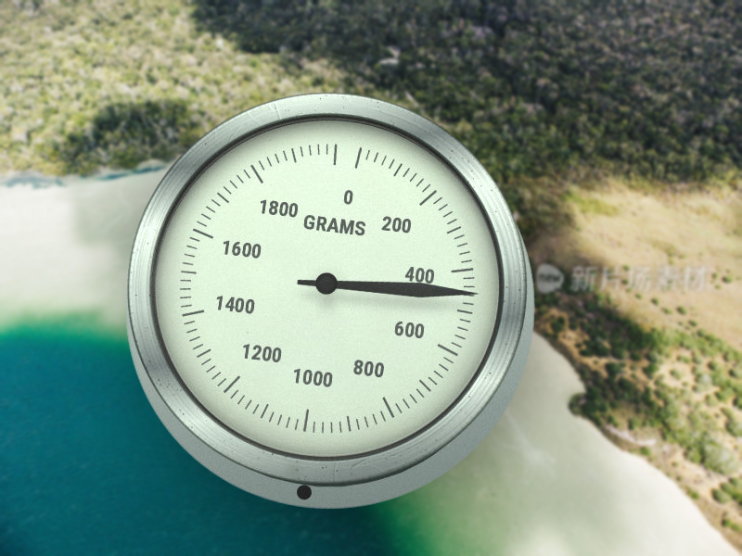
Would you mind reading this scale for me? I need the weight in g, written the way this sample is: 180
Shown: 460
